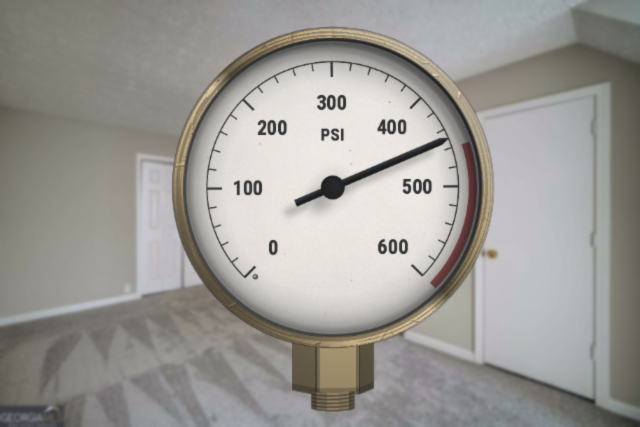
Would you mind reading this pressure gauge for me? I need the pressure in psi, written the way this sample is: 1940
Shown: 450
